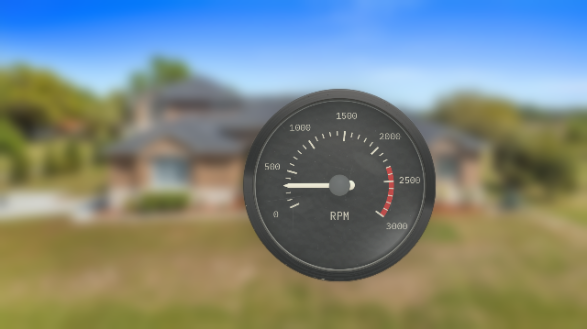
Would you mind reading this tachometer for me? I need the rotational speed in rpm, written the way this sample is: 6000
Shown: 300
